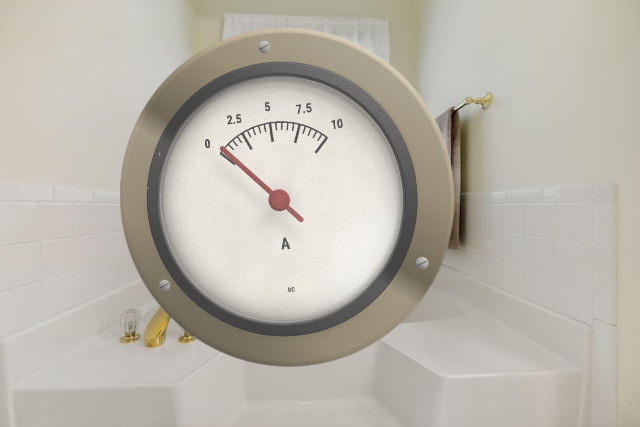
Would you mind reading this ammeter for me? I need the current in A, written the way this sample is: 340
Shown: 0.5
